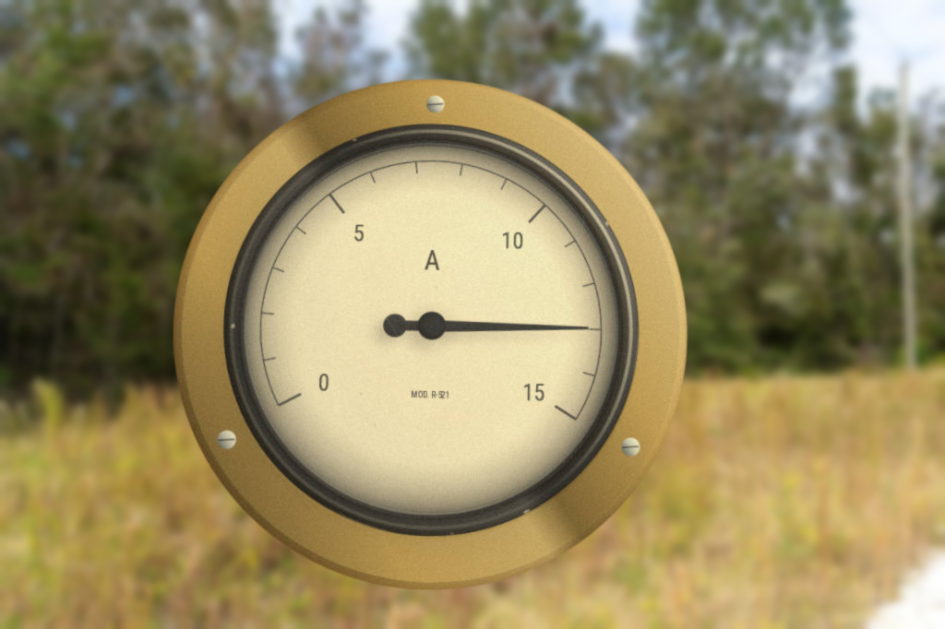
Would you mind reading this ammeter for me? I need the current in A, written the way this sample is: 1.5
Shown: 13
